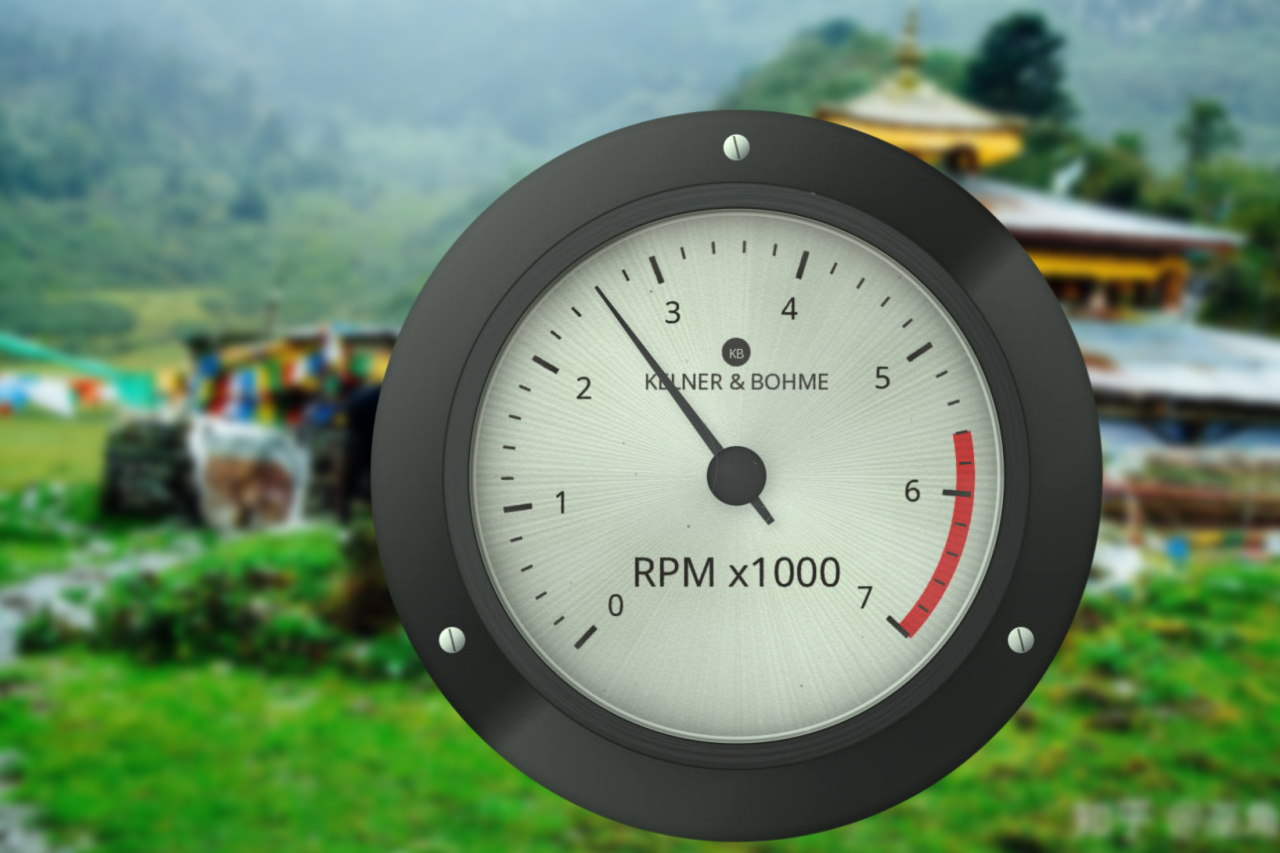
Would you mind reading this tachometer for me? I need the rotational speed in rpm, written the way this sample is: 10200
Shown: 2600
